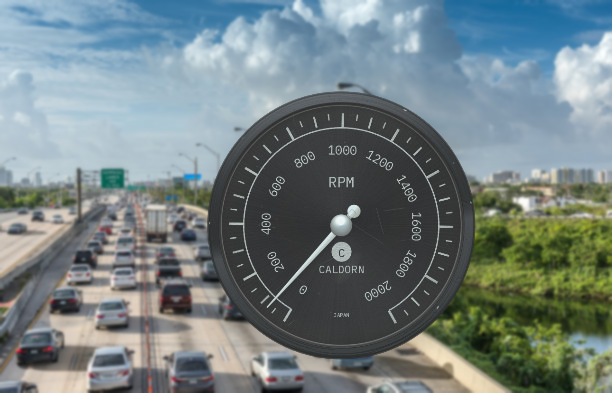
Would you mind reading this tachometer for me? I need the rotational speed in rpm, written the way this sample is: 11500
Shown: 75
